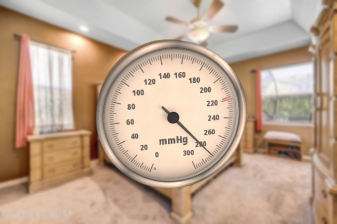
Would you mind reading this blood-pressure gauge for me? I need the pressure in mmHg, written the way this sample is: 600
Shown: 280
